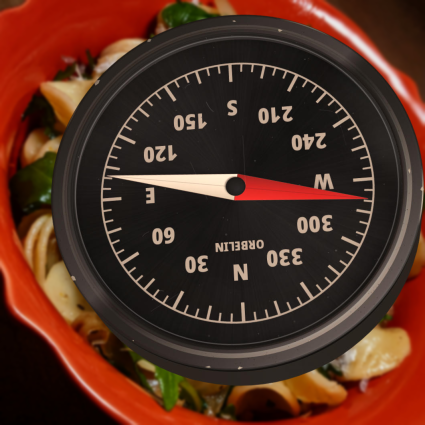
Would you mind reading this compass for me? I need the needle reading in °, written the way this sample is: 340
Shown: 280
